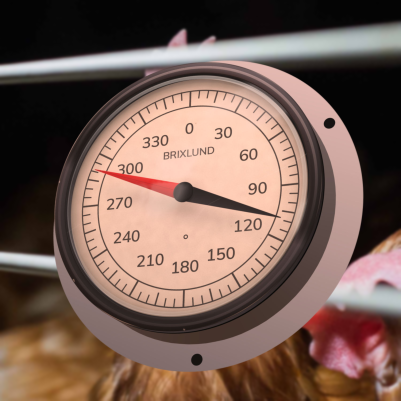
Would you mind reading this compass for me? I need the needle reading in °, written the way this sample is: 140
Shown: 290
